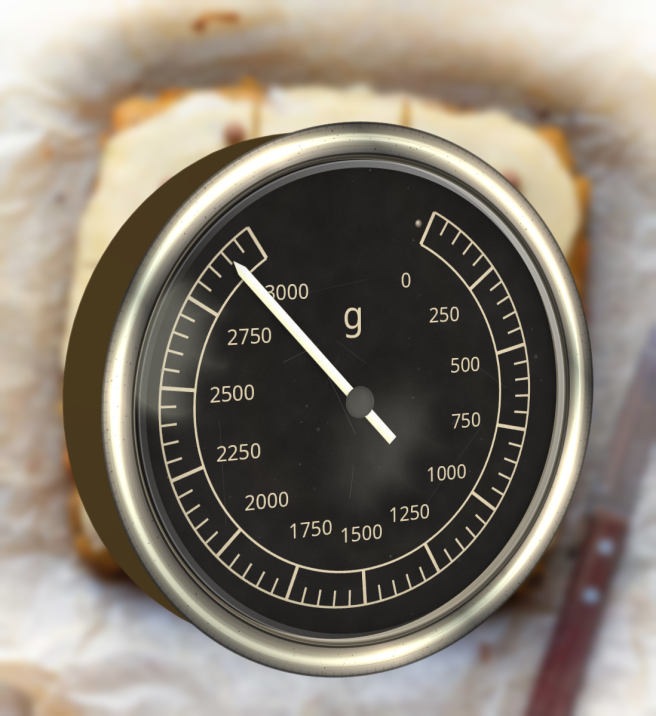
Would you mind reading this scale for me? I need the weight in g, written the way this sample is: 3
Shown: 2900
